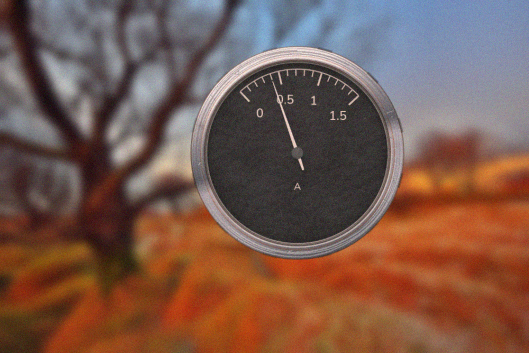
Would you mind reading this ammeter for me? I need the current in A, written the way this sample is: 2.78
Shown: 0.4
